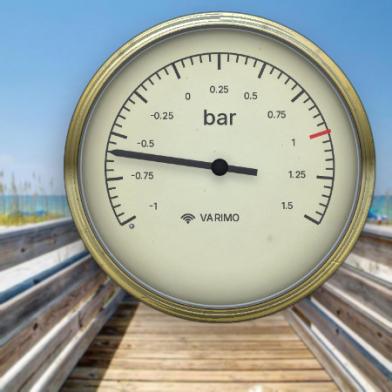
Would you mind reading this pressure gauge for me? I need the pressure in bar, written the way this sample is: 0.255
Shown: -0.6
